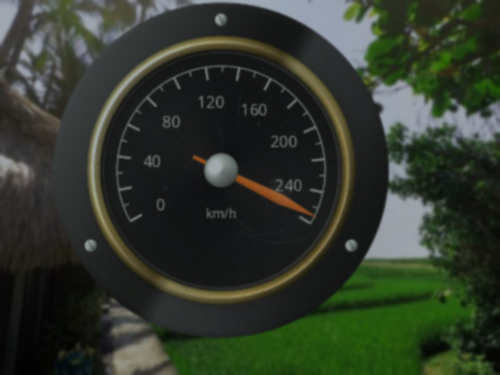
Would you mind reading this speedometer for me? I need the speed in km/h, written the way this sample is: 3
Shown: 255
